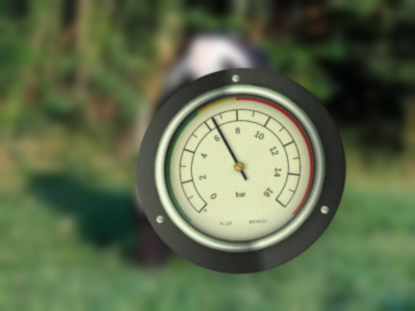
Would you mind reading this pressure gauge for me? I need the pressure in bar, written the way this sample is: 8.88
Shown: 6.5
